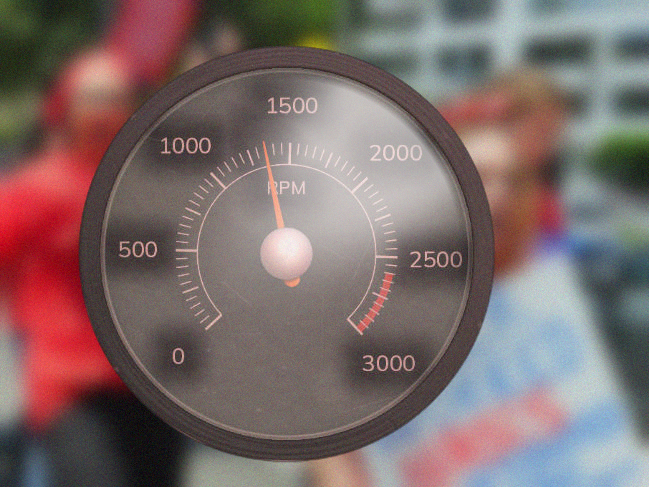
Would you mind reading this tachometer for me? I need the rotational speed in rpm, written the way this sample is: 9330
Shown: 1350
